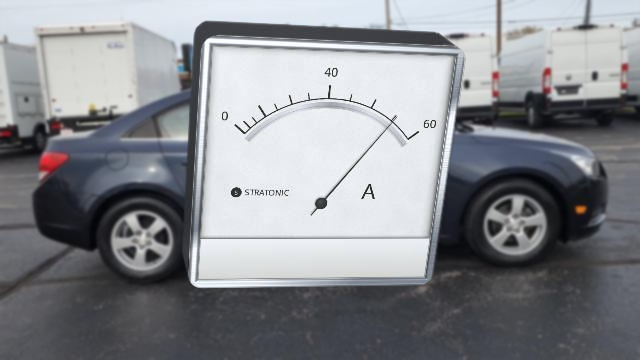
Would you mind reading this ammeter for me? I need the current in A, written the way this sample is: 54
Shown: 55
